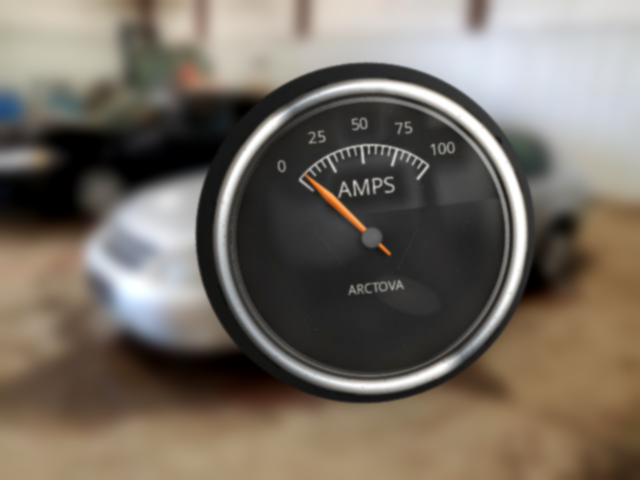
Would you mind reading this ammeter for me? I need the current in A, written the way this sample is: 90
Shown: 5
